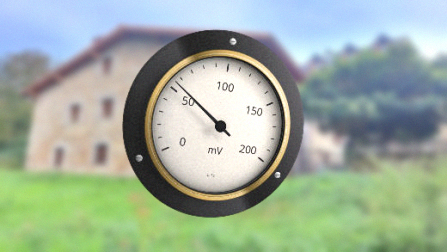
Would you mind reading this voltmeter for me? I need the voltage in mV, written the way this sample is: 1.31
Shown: 55
